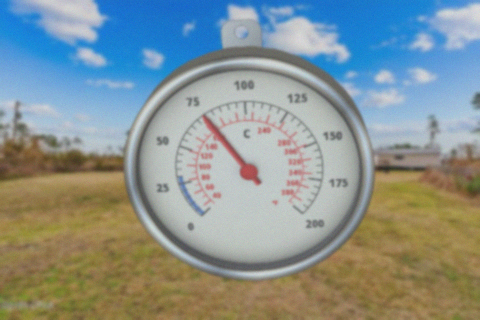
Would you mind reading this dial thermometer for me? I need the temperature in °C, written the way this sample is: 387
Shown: 75
